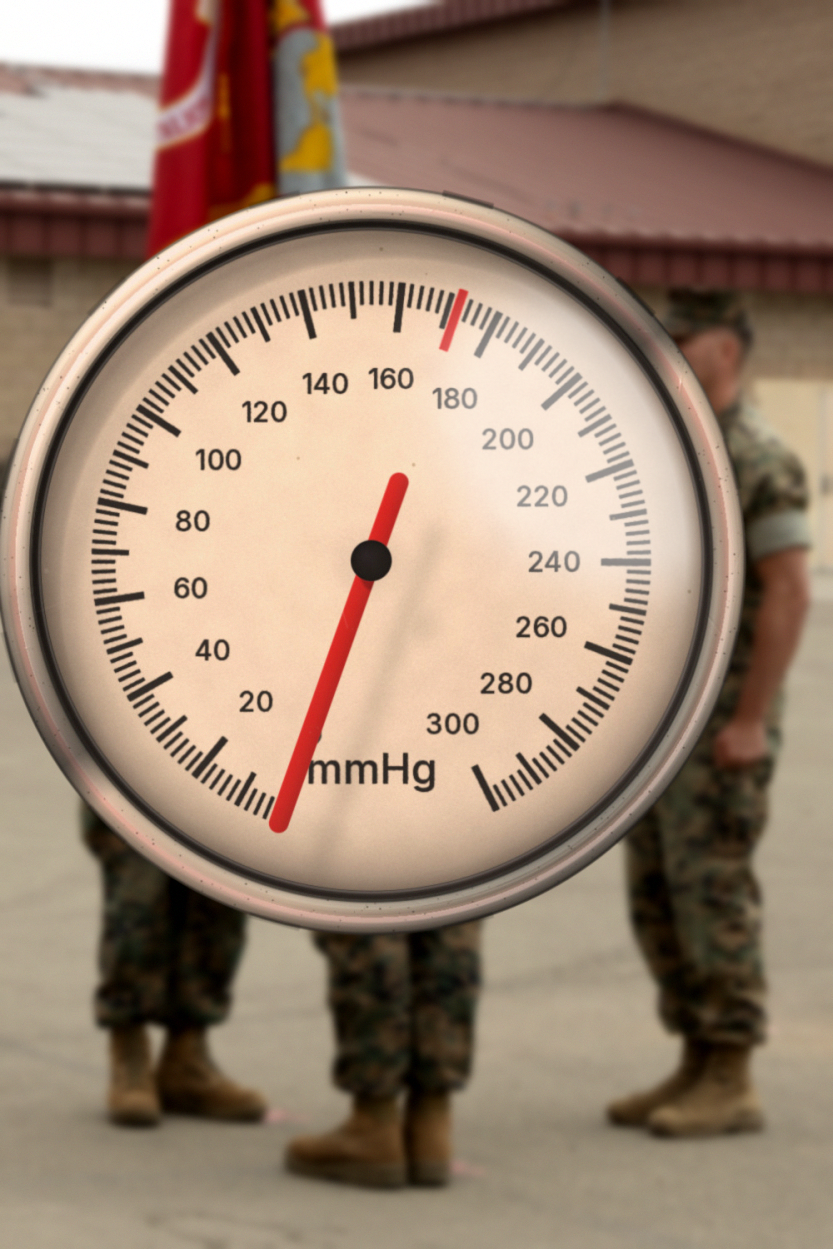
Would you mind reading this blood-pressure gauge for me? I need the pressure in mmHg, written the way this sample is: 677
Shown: 1
